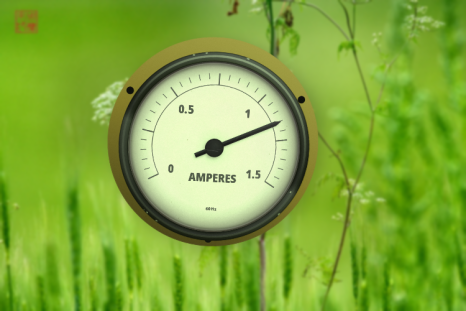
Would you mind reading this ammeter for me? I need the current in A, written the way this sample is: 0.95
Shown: 1.15
